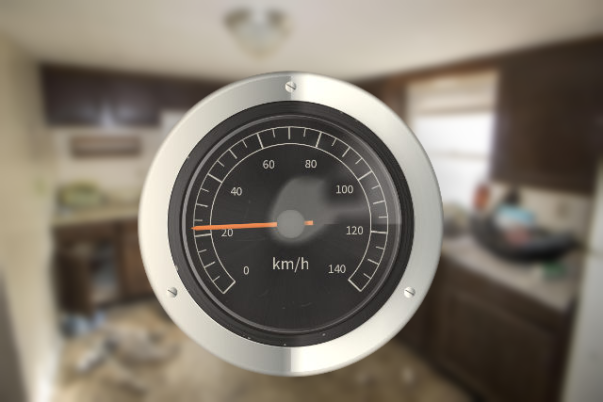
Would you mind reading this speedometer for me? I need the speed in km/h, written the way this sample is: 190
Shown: 22.5
